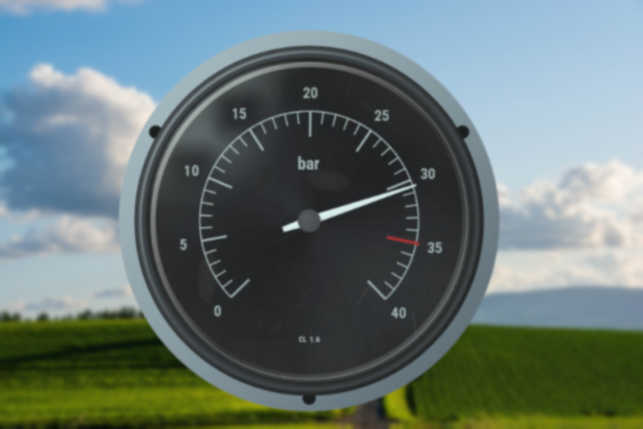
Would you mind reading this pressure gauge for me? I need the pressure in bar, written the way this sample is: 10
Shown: 30.5
